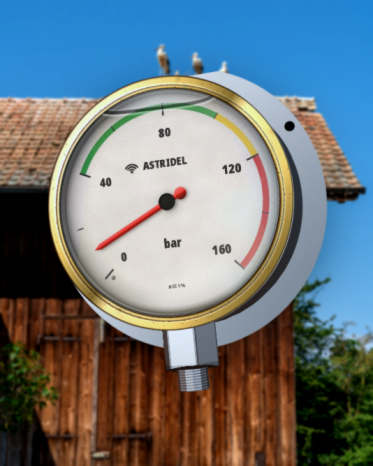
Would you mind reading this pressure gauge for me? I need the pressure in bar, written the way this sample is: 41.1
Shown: 10
